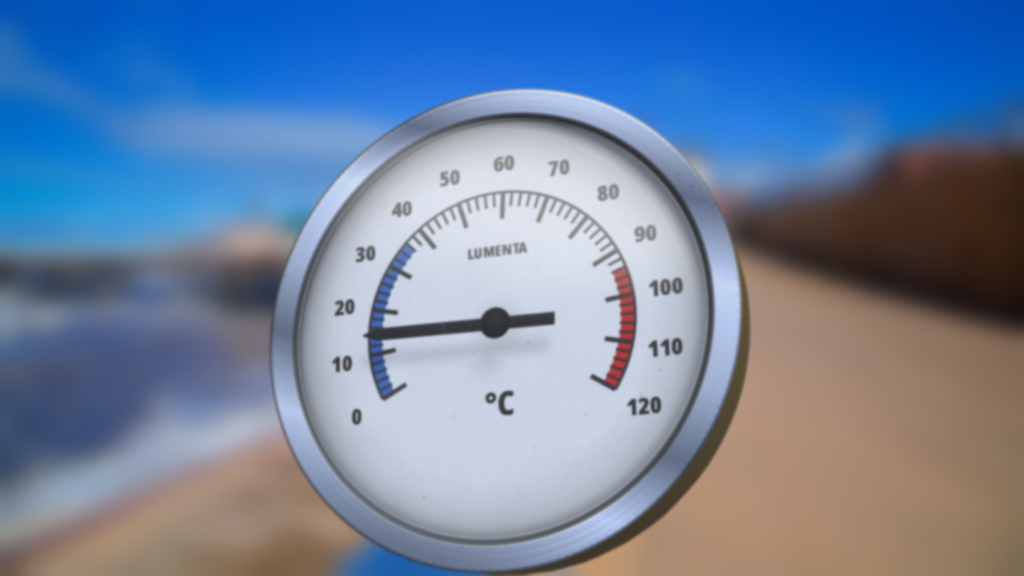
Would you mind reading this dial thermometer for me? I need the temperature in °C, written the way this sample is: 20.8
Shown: 14
